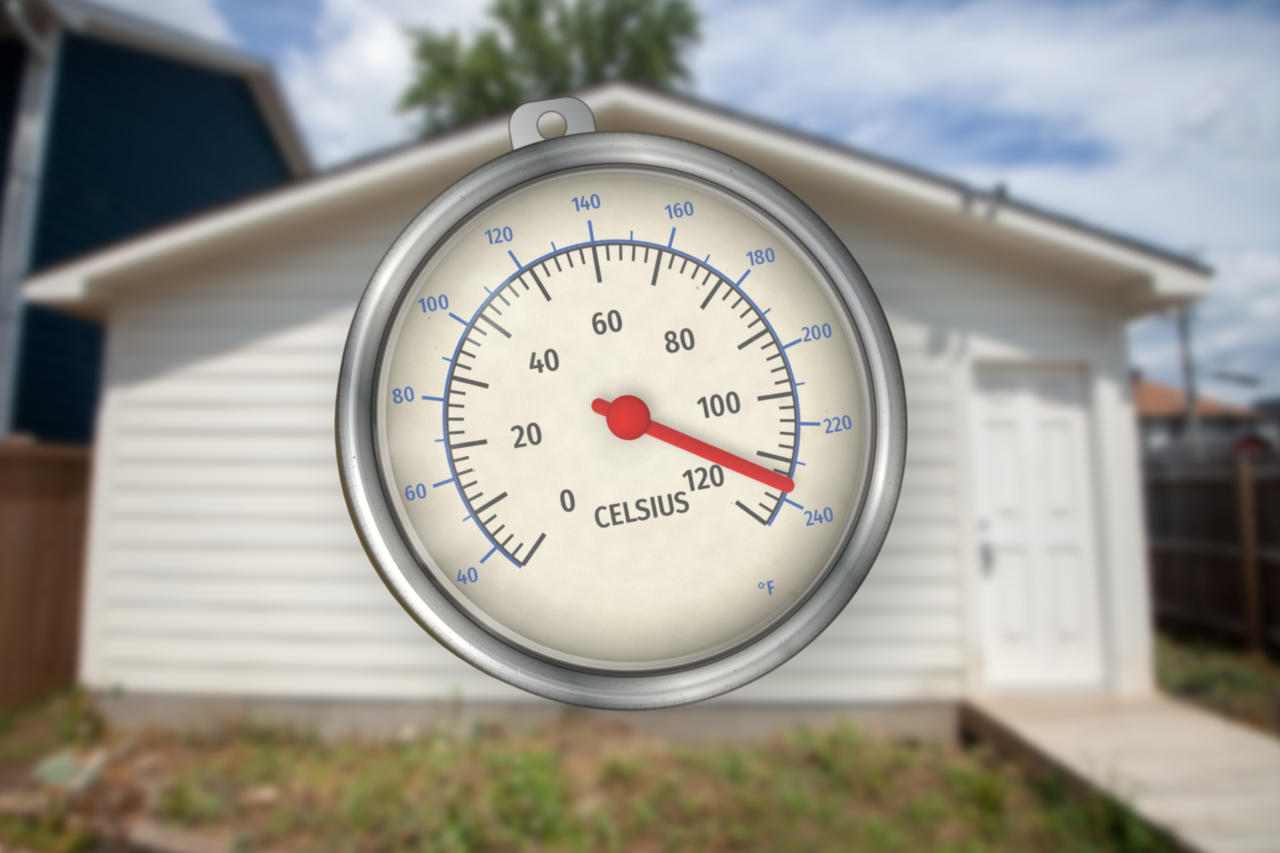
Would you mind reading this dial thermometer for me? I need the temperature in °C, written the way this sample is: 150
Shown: 114
